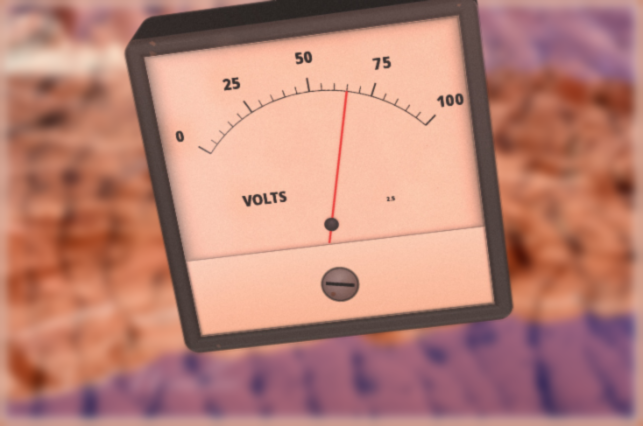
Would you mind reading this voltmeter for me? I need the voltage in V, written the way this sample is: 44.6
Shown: 65
